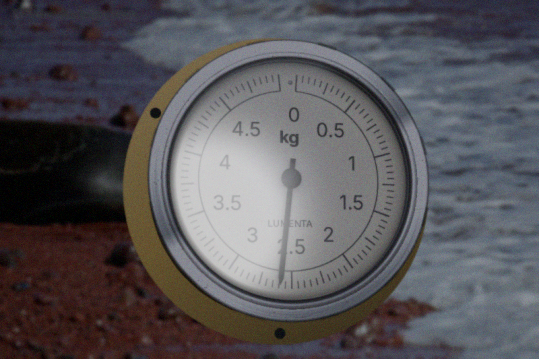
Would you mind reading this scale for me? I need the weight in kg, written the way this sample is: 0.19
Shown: 2.6
